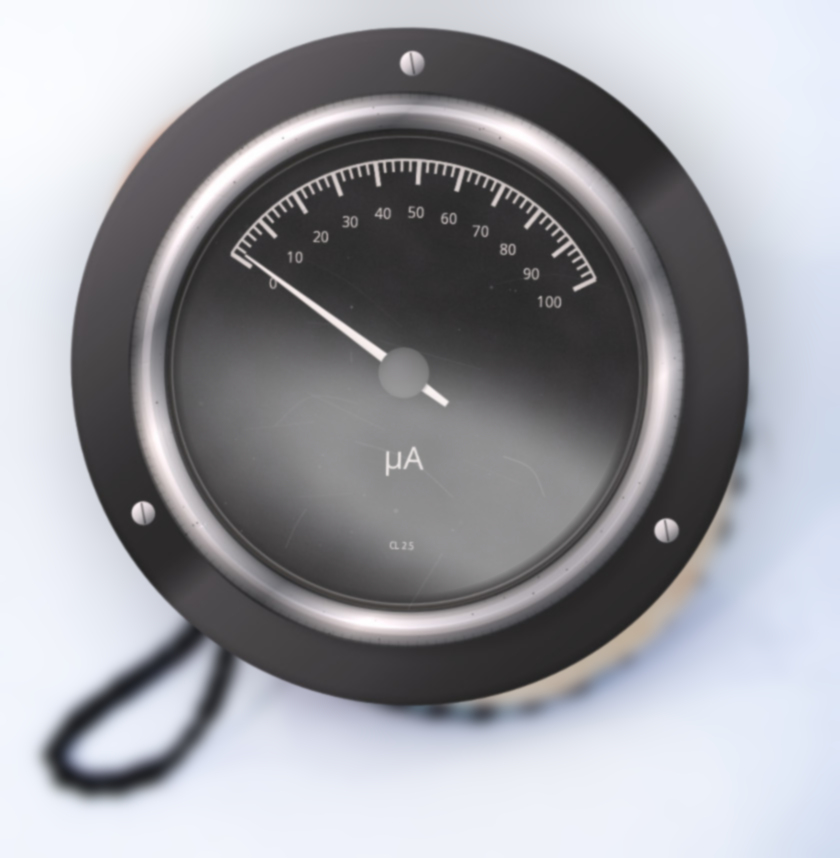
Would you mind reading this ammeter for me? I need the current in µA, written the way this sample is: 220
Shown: 2
